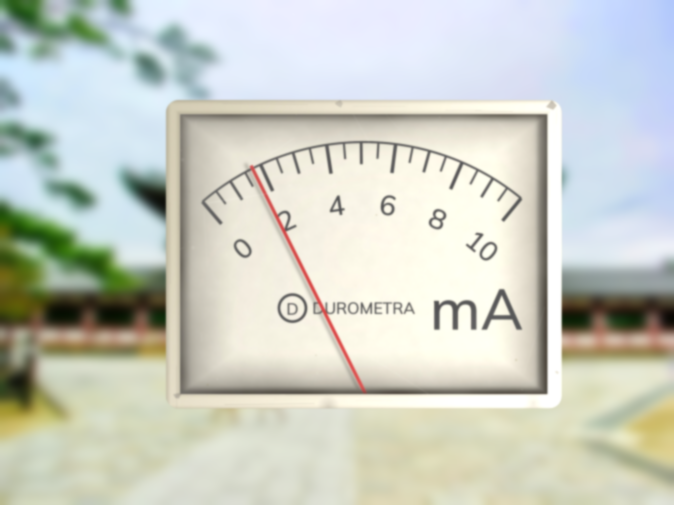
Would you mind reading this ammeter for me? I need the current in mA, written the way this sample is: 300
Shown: 1.75
